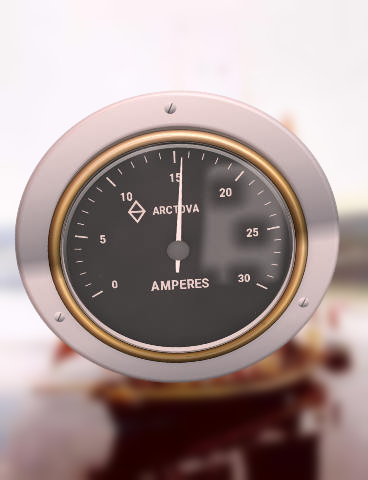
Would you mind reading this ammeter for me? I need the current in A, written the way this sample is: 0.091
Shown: 15.5
